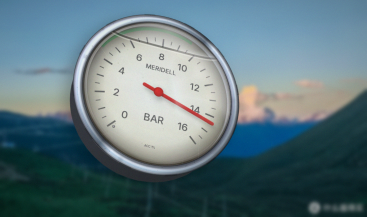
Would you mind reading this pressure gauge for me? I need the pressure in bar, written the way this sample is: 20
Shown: 14.5
